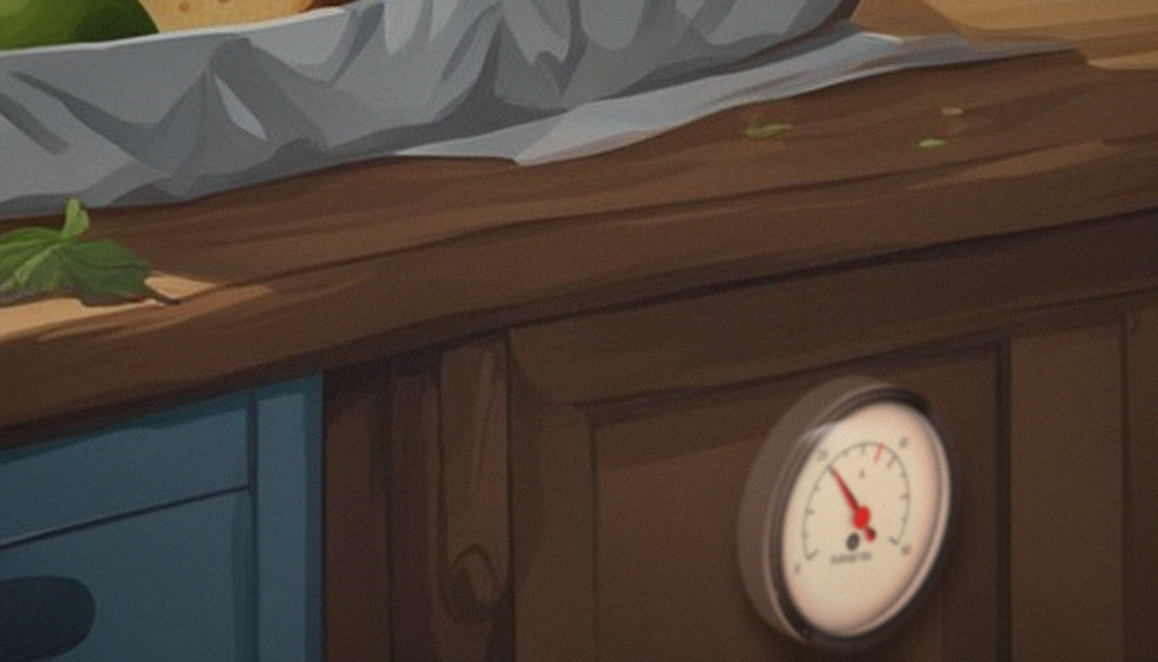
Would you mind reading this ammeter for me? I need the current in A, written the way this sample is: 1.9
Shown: 20
